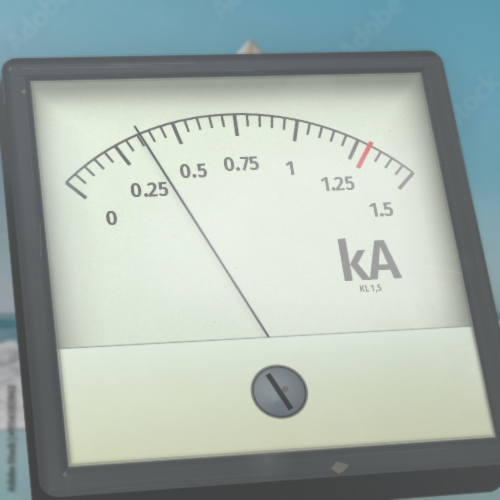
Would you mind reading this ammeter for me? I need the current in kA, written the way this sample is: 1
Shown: 0.35
